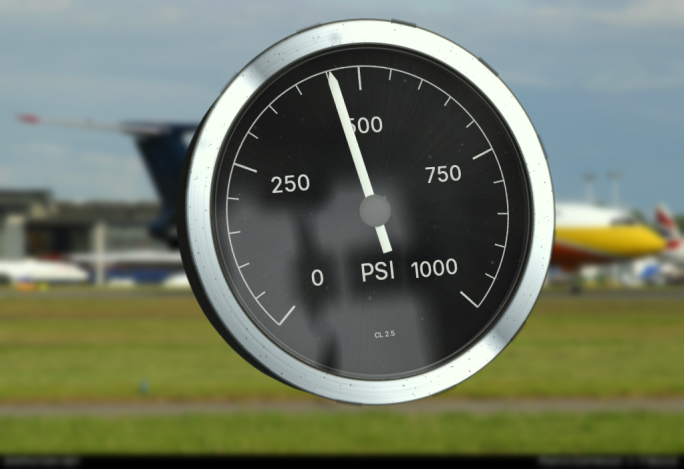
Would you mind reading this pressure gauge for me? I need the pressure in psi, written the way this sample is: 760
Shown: 450
